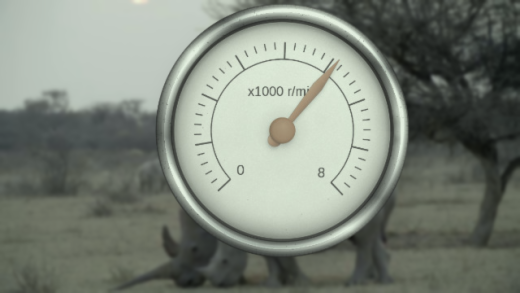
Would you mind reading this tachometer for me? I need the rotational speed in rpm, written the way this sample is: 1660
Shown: 5100
